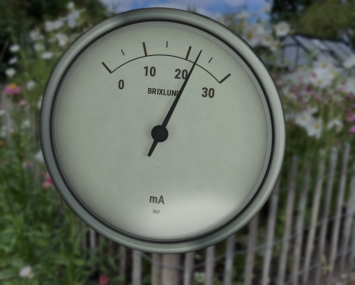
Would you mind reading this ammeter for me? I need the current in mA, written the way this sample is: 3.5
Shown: 22.5
